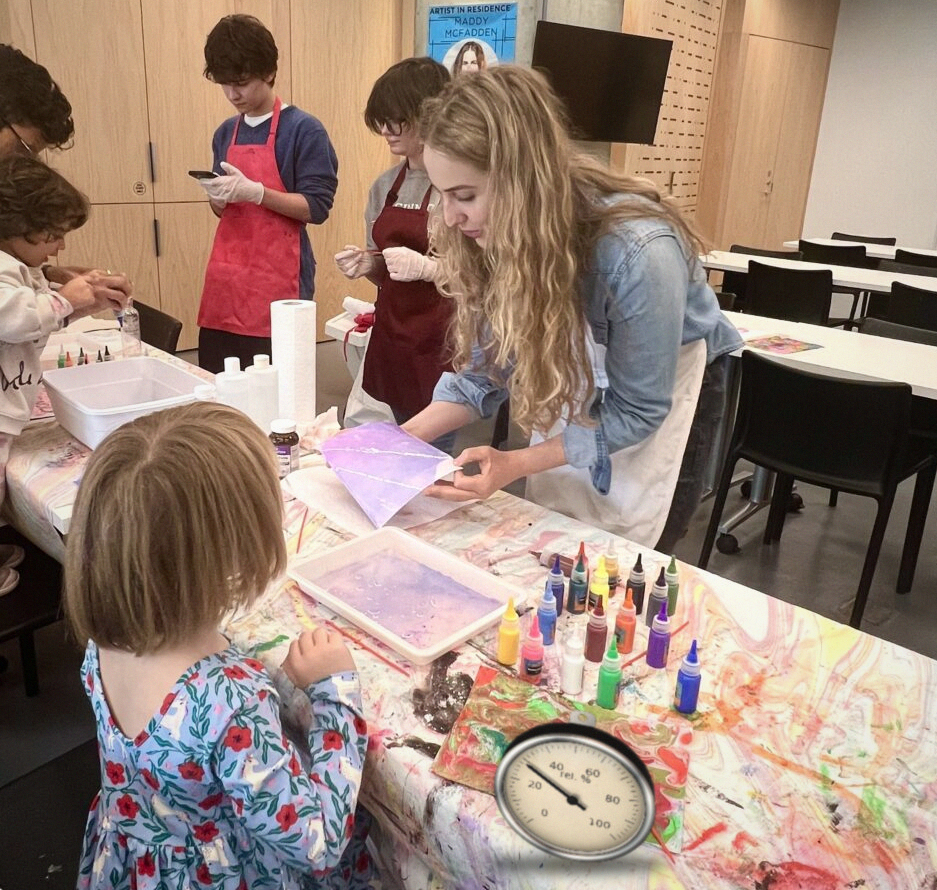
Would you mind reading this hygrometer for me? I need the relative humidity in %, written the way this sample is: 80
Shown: 30
